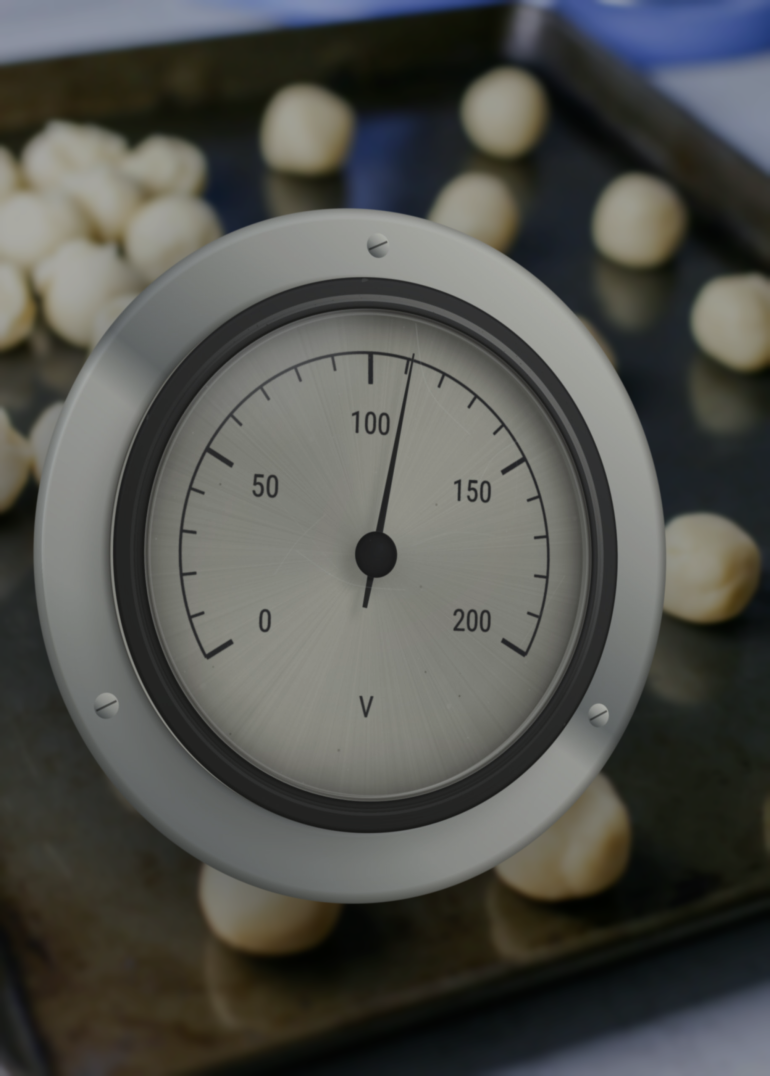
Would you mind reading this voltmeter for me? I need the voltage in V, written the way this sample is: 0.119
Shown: 110
